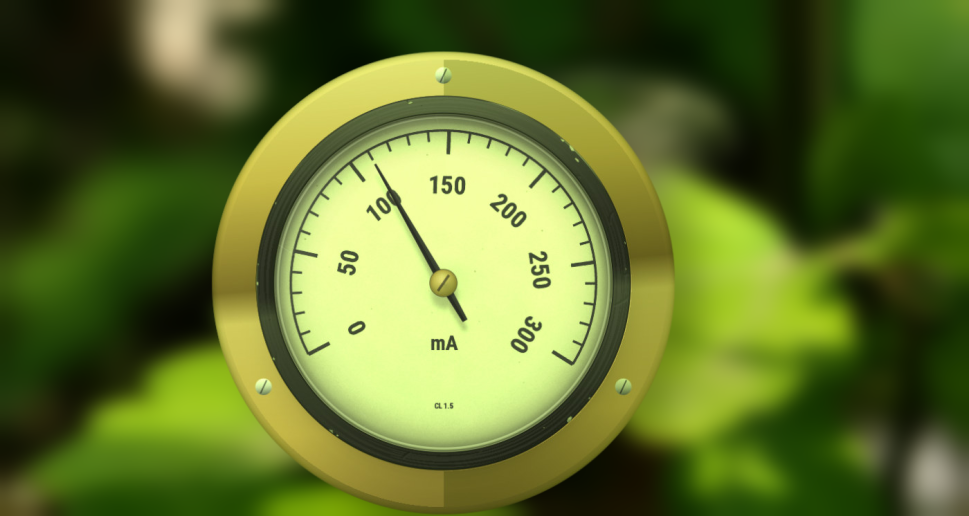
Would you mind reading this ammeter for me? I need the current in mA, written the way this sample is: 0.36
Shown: 110
